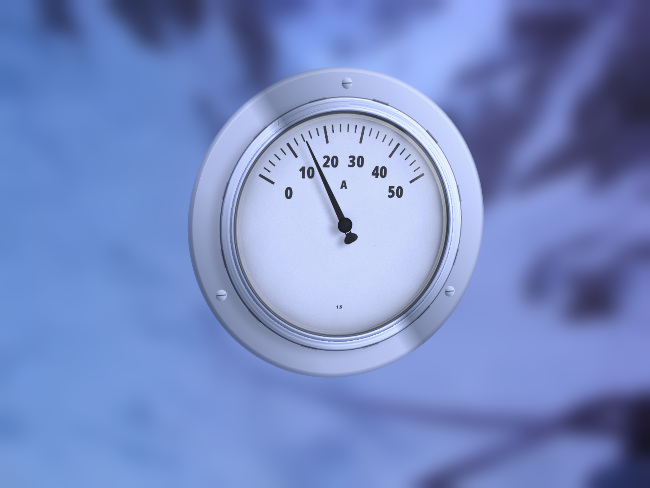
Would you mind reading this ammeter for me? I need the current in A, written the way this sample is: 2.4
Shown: 14
